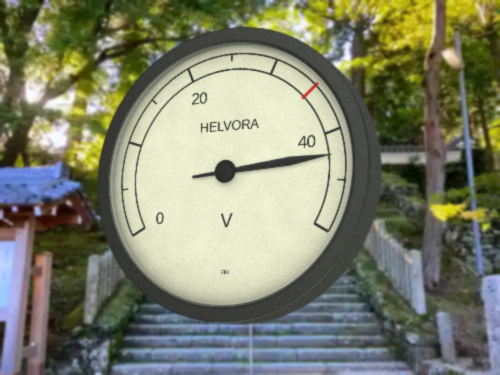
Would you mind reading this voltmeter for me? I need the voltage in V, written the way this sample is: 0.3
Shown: 42.5
